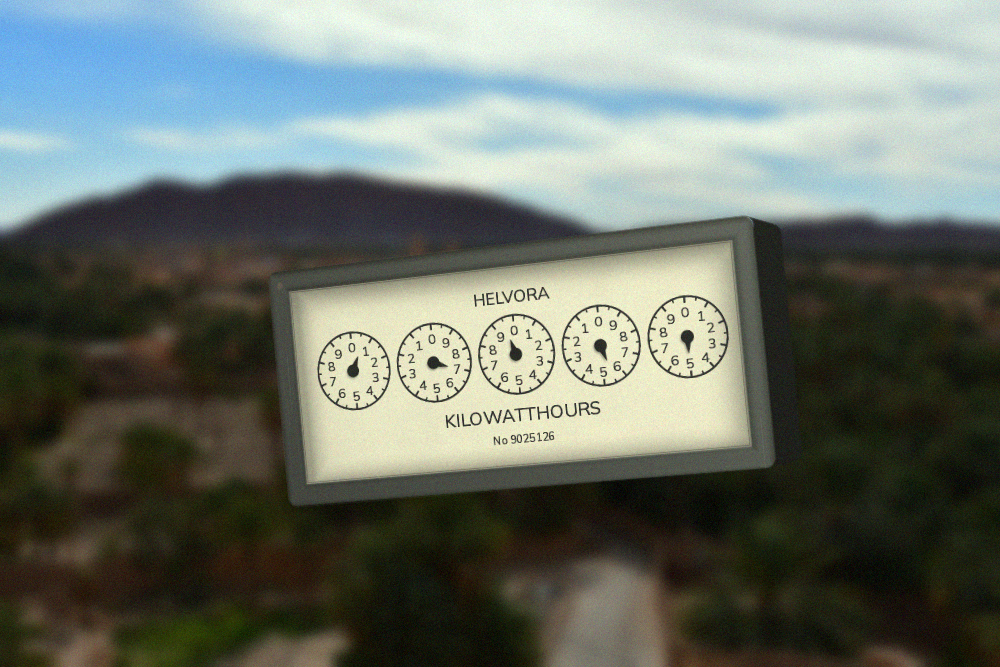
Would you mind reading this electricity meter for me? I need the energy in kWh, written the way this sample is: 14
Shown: 6955
